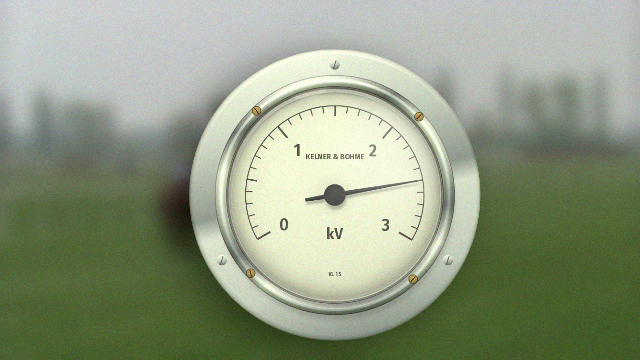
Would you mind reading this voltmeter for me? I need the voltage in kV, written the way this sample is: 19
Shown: 2.5
